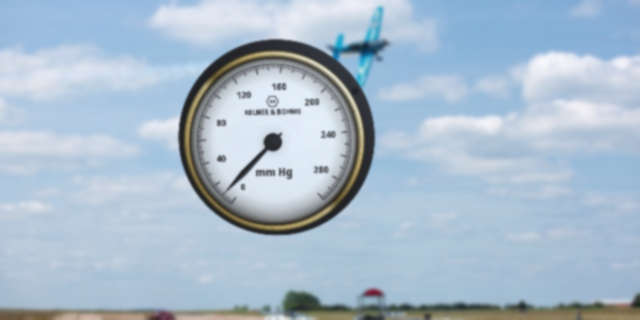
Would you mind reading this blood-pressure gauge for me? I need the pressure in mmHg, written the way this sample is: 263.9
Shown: 10
